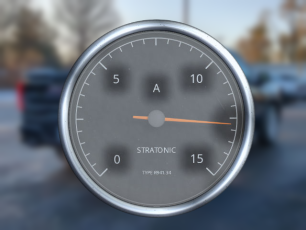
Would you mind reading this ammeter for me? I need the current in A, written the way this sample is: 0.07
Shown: 12.75
